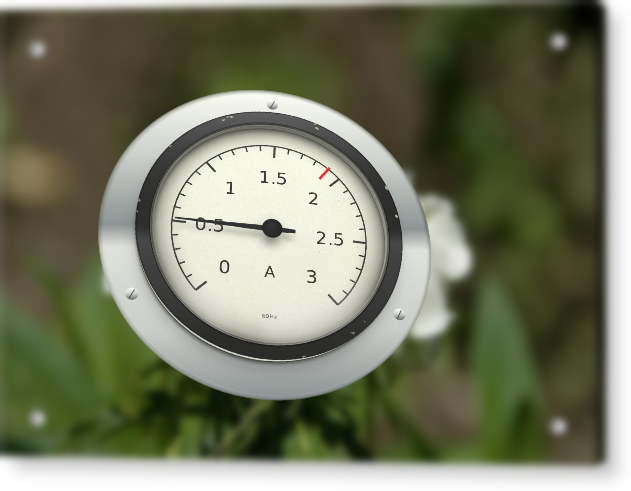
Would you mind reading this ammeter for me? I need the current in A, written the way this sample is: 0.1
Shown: 0.5
